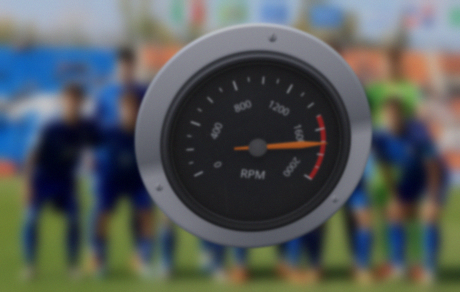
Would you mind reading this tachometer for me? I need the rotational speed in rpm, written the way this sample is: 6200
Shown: 1700
